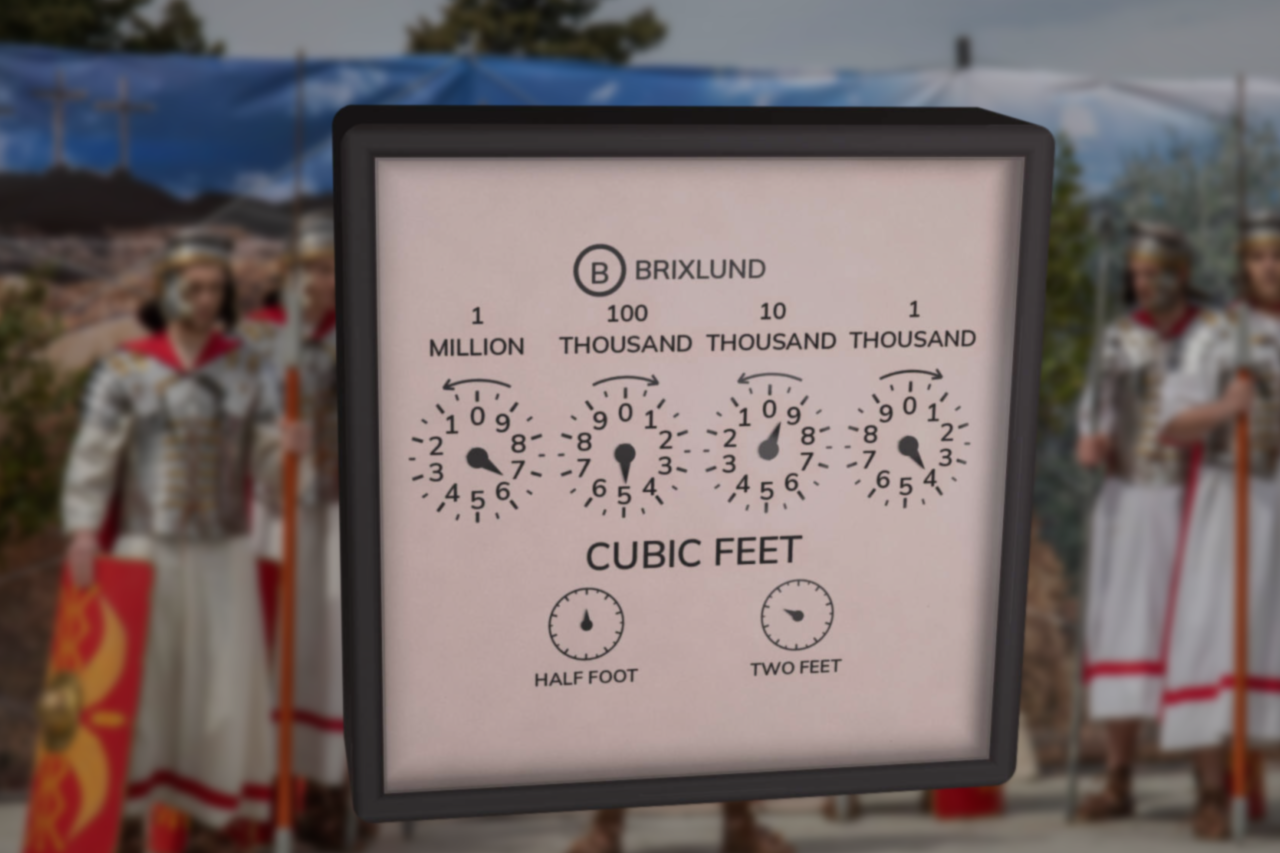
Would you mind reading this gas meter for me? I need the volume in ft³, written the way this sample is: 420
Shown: 649400
